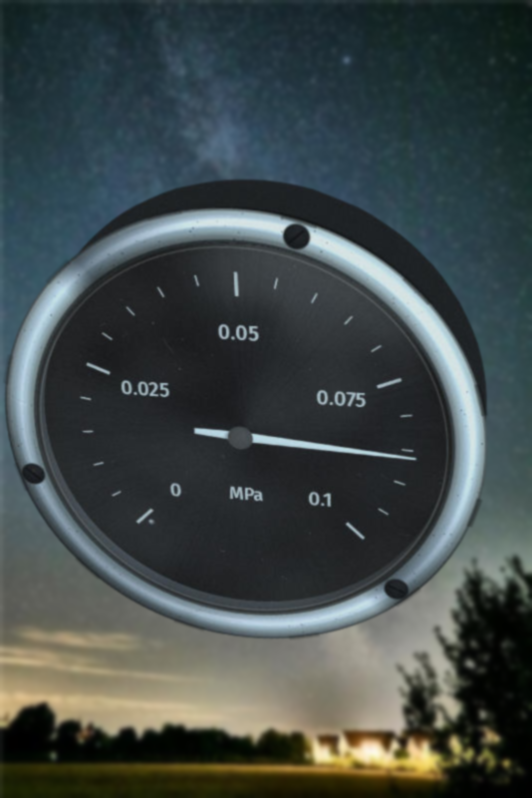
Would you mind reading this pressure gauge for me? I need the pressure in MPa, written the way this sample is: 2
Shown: 0.085
